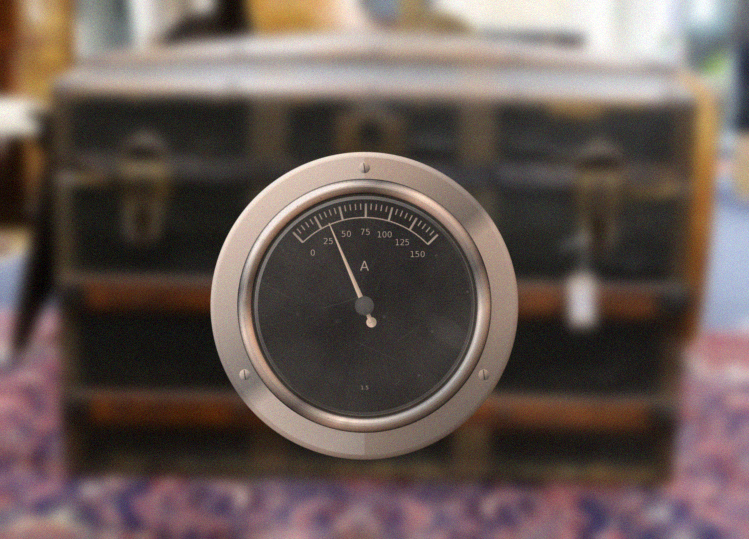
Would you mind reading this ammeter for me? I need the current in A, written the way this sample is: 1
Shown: 35
